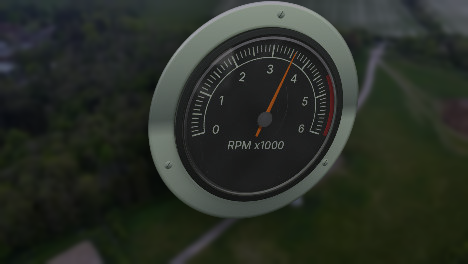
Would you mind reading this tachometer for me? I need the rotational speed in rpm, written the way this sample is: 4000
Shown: 3500
